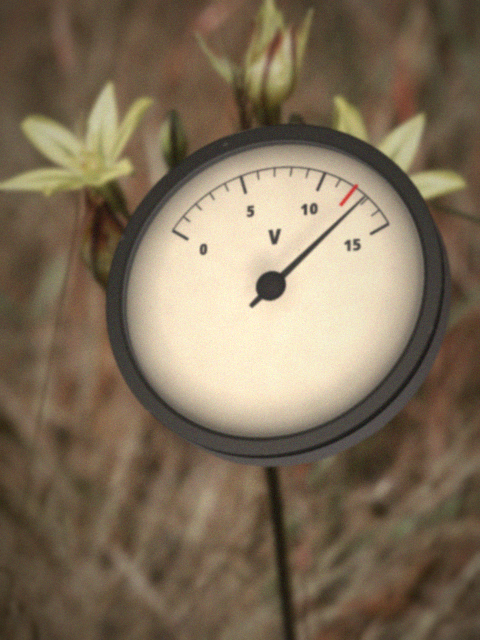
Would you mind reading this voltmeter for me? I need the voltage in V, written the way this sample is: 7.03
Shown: 13
